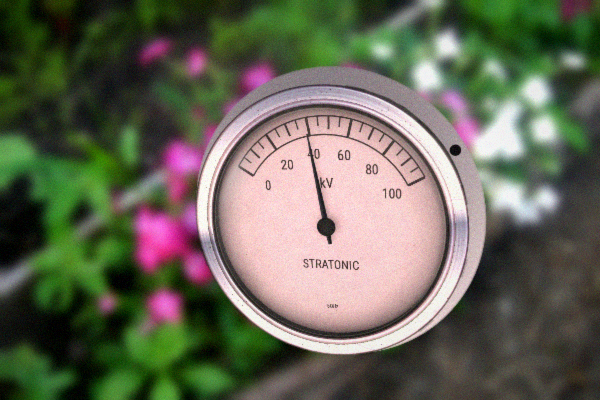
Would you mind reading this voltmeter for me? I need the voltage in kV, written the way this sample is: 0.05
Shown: 40
